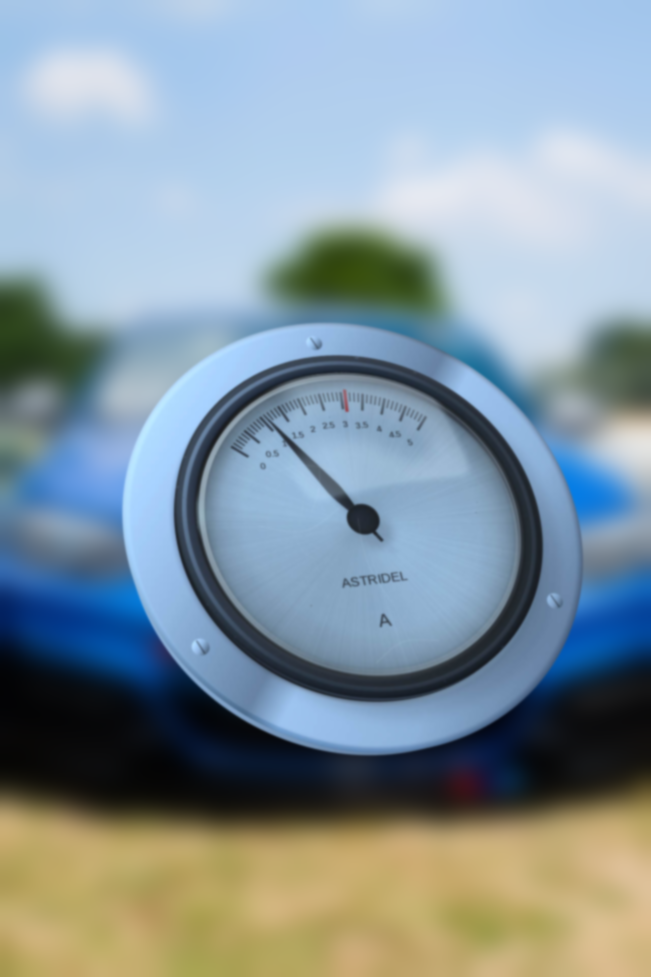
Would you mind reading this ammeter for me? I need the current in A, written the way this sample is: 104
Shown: 1
